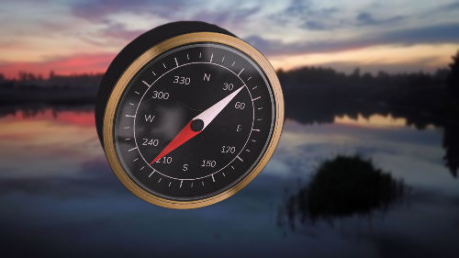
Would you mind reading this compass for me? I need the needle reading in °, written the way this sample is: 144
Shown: 220
